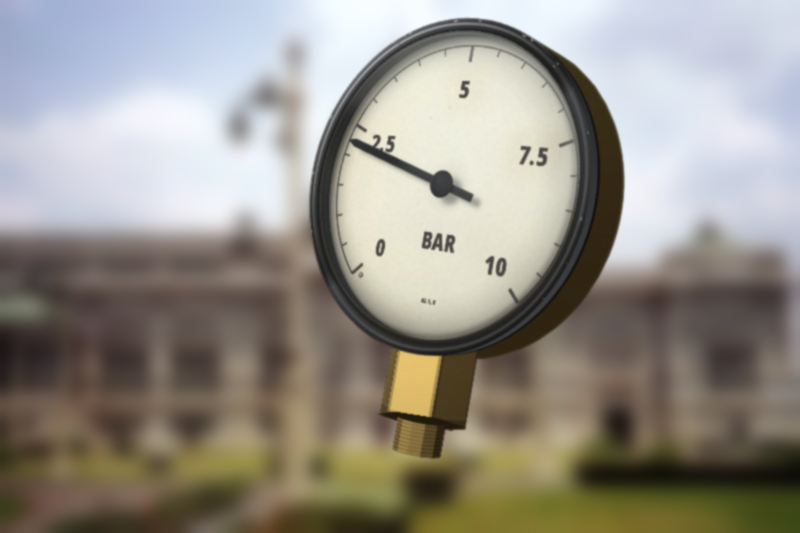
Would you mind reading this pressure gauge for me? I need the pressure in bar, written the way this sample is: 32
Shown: 2.25
